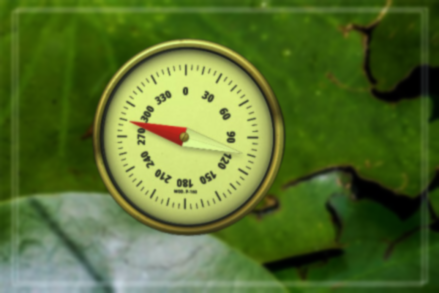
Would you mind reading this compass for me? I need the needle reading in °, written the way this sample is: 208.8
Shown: 285
